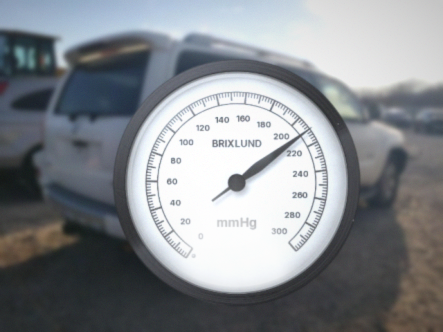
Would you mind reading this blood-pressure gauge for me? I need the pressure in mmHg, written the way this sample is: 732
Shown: 210
